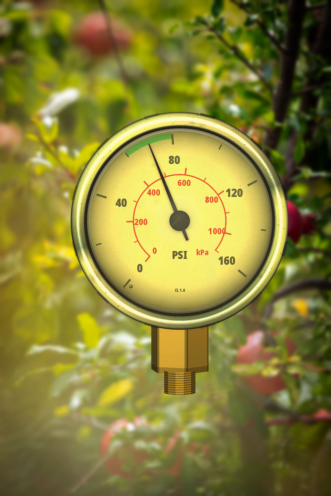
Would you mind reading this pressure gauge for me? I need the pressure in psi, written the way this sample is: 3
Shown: 70
